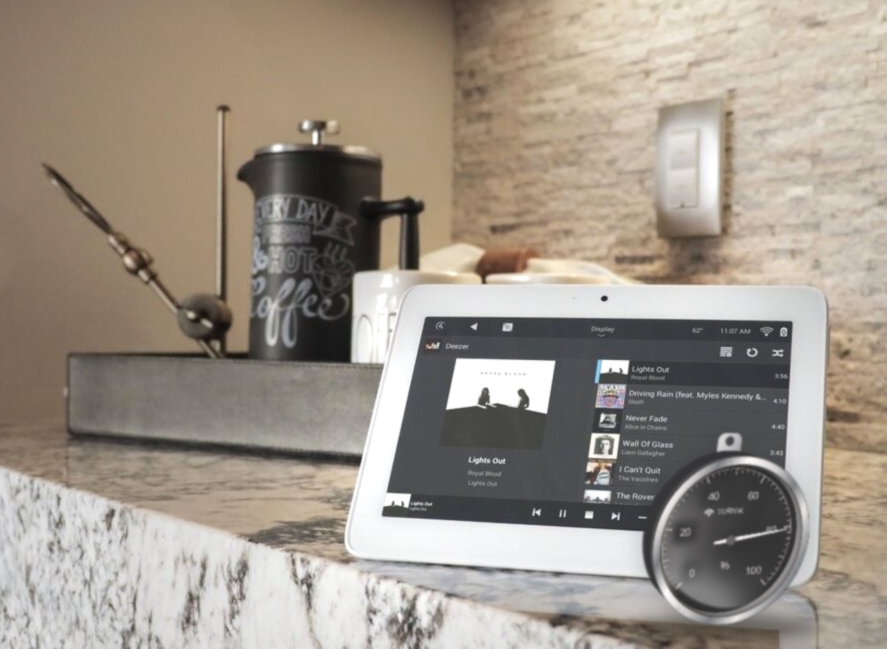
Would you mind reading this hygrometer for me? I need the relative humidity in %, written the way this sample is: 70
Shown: 80
